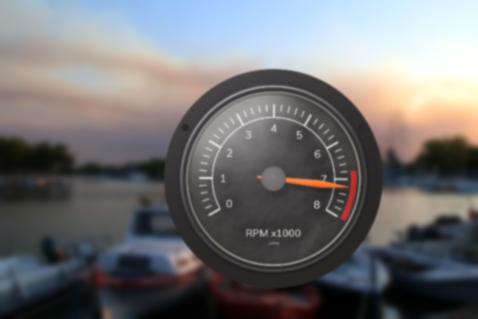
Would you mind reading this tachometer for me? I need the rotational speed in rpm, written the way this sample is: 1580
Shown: 7200
